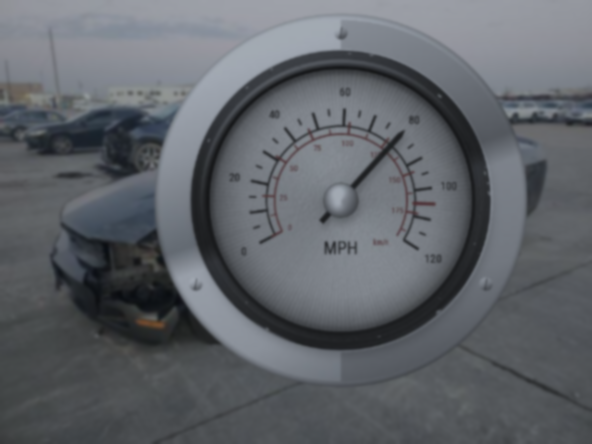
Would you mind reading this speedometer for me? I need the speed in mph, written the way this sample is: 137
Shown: 80
